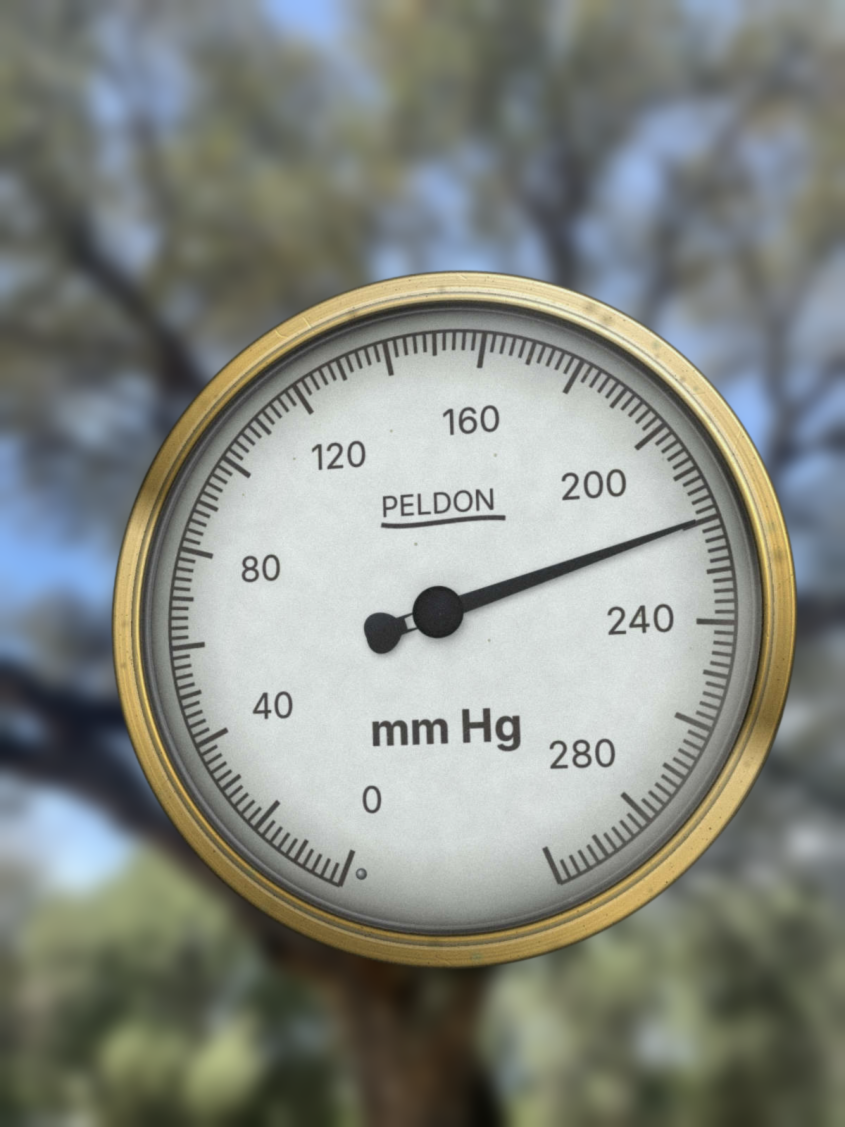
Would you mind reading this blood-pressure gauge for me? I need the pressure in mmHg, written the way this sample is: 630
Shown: 220
